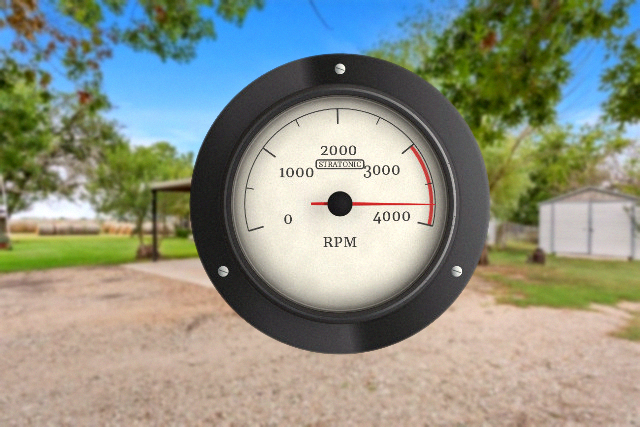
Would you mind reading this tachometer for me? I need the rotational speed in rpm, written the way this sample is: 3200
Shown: 3750
